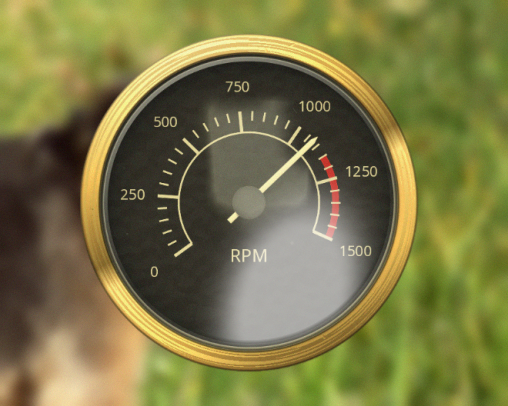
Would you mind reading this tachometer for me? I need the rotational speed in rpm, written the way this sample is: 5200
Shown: 1075
